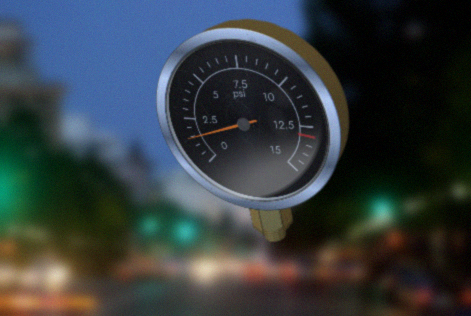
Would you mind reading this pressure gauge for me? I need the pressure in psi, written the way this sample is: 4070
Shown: 1.5
